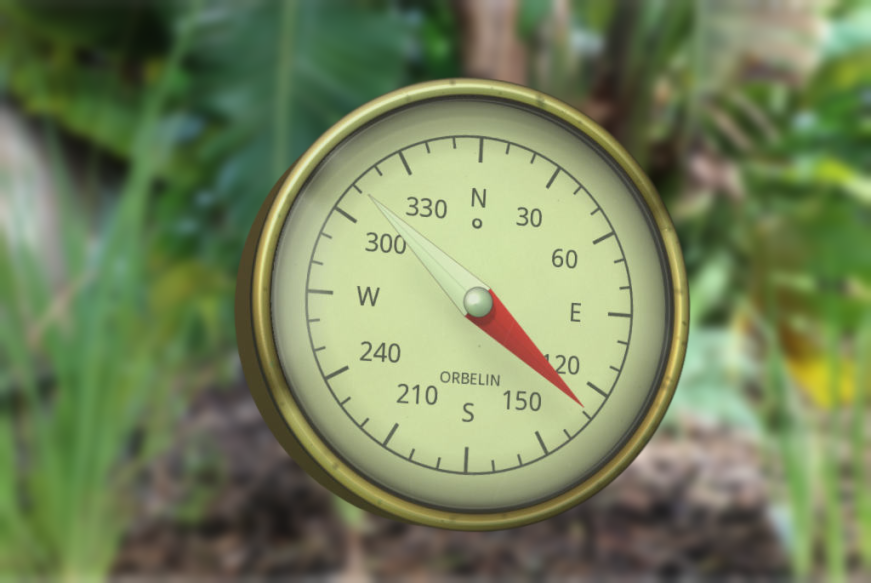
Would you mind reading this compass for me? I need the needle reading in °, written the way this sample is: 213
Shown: 130
